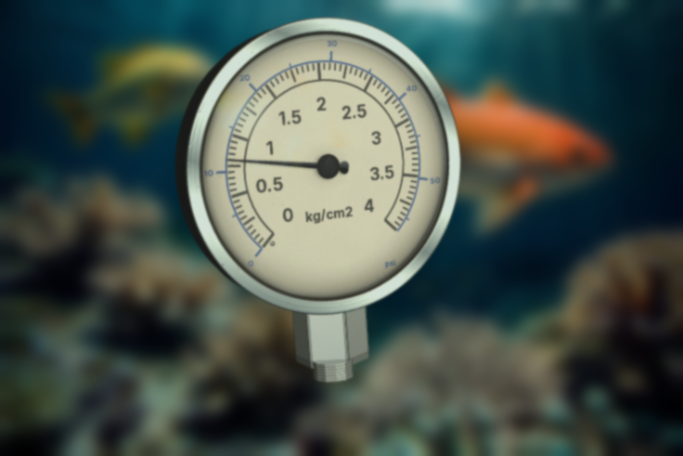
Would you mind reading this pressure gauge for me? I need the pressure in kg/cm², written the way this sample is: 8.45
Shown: 0.8
